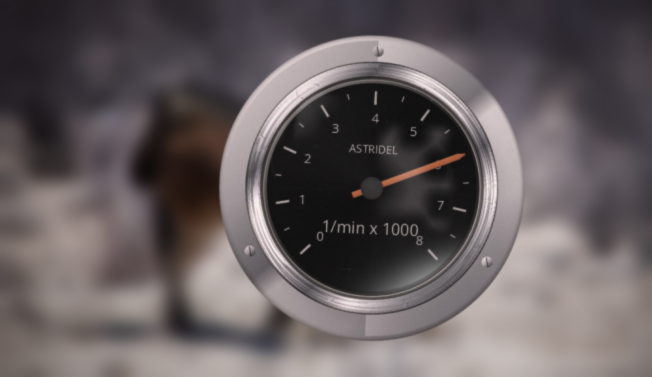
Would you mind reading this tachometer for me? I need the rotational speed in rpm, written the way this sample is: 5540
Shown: 6000
